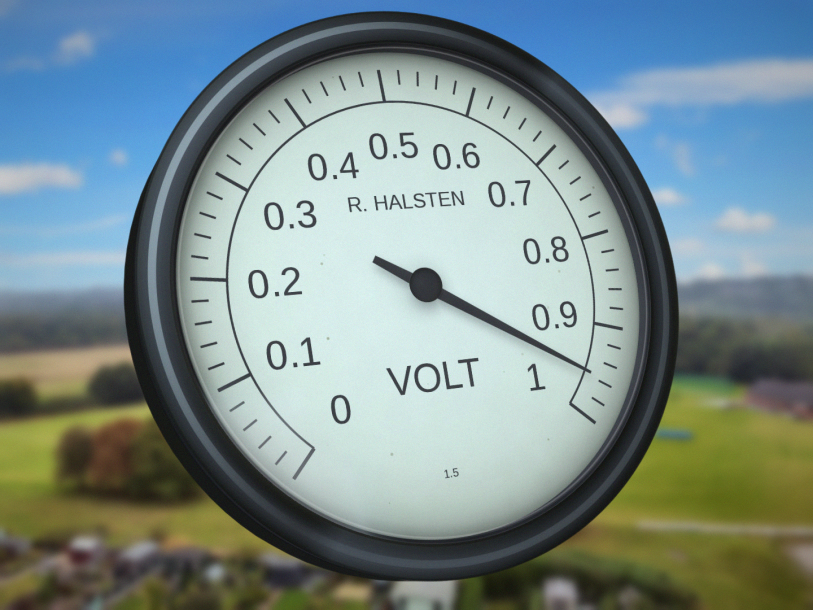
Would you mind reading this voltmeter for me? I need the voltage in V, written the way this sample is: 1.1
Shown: 0.96
